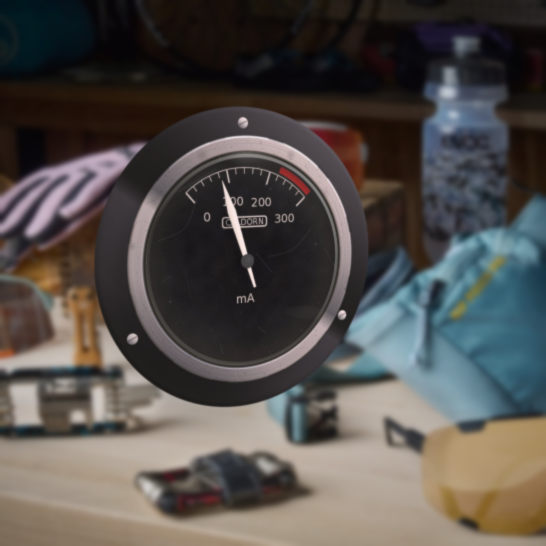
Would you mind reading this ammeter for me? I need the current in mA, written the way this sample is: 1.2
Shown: 80
